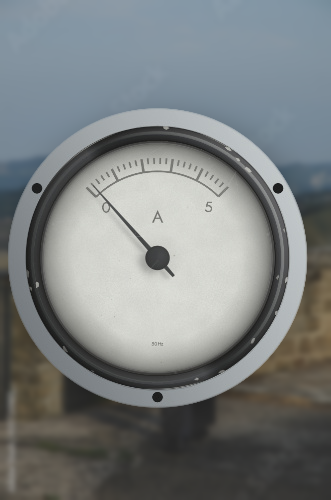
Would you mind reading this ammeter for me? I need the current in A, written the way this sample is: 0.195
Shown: 0.2
